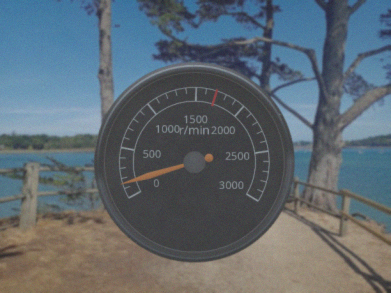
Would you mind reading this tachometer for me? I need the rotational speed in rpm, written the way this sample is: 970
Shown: 150
